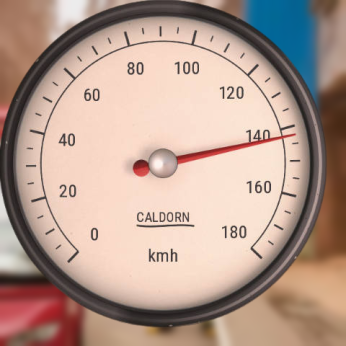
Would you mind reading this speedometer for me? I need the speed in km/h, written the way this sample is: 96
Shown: 142.5
